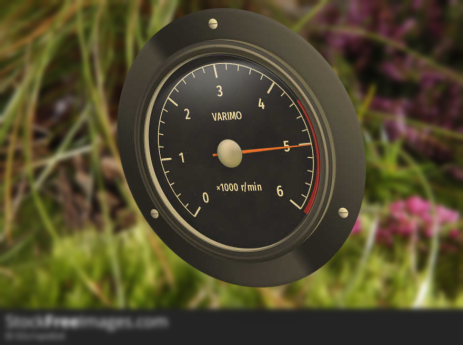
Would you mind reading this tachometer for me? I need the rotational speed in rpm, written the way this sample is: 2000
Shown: 5000
